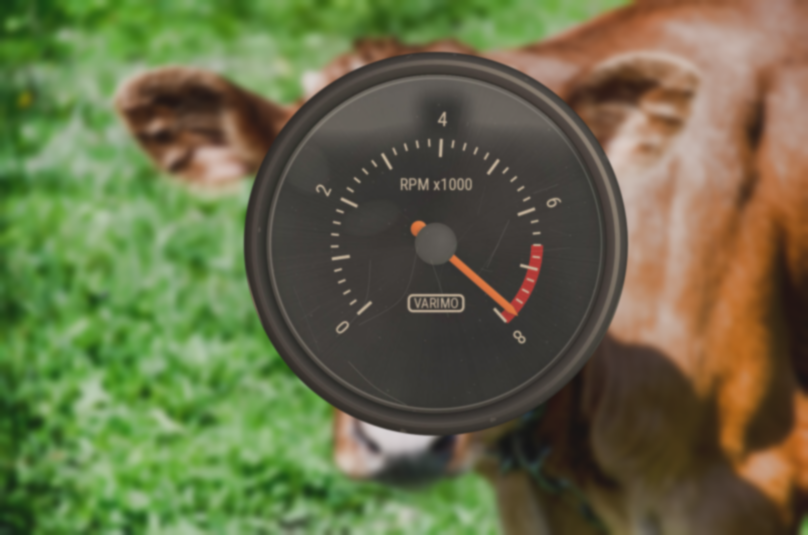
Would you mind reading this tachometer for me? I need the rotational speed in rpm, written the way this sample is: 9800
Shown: 7800
